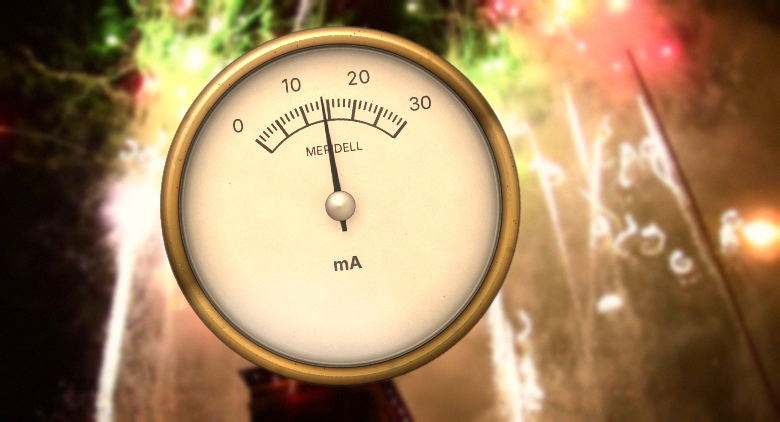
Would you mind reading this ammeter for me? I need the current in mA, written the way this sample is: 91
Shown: 14
